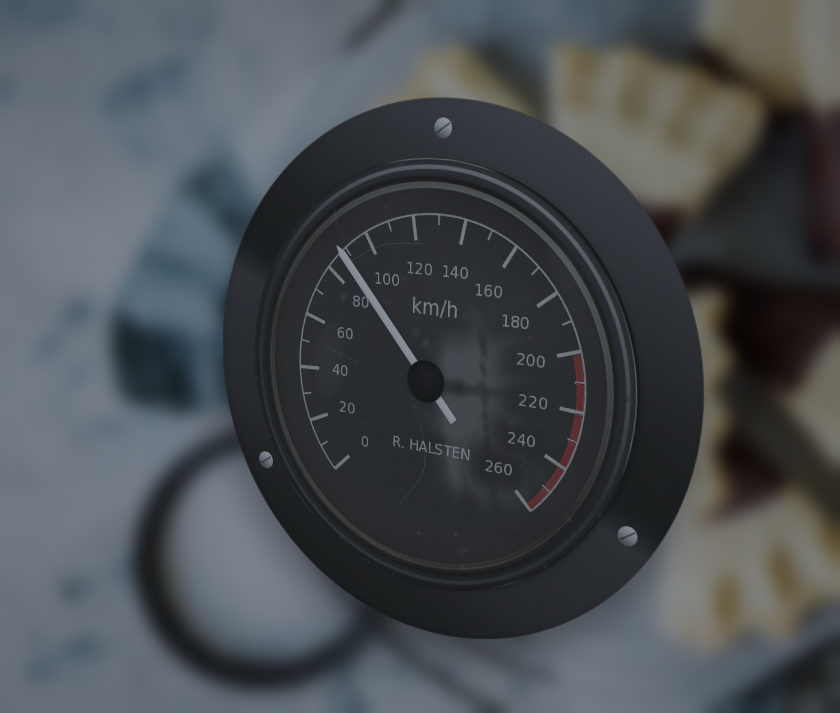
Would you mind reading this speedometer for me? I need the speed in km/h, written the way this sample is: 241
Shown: 90
